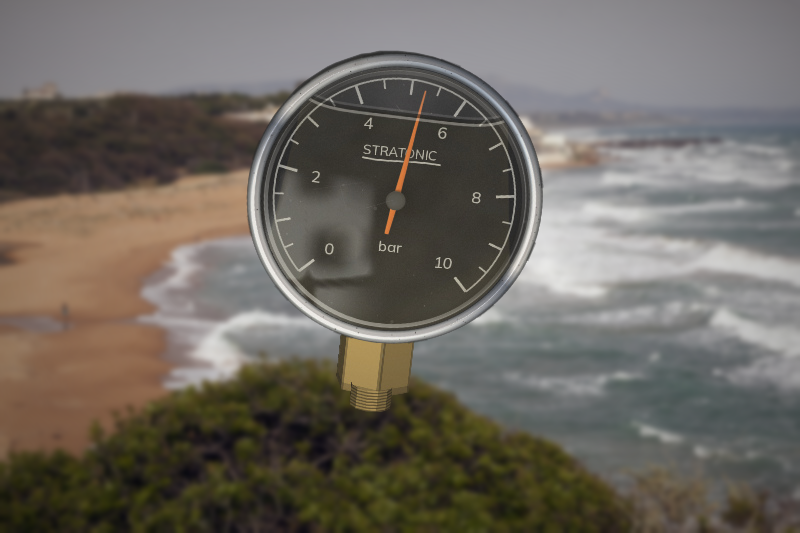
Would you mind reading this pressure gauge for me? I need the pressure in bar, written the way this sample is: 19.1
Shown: 5.25
